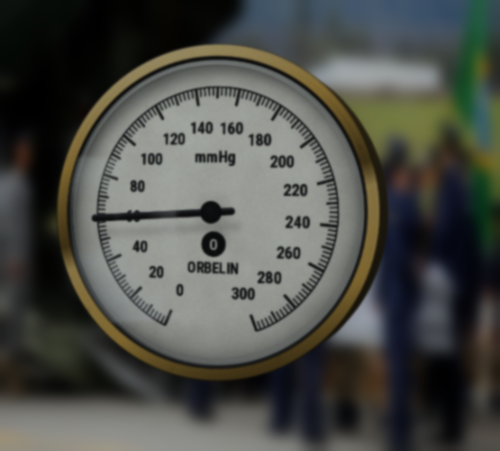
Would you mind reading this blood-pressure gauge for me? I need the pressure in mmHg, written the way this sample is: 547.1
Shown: 60
